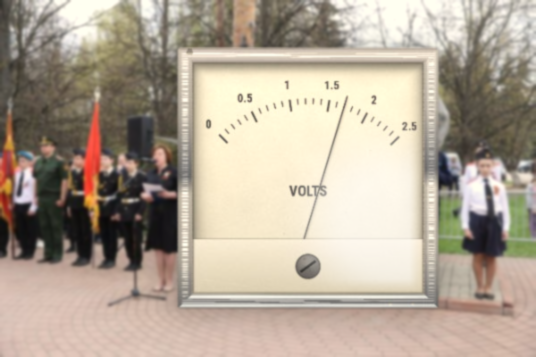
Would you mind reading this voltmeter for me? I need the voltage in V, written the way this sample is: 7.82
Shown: 1.7
